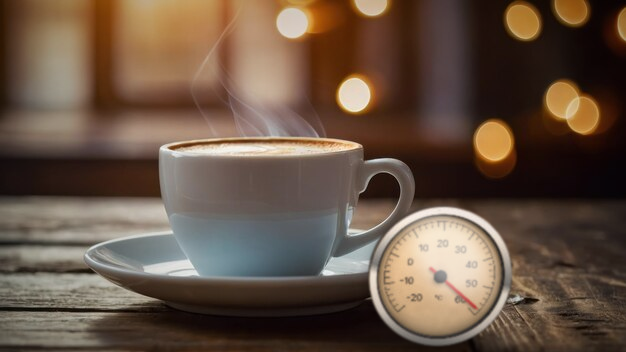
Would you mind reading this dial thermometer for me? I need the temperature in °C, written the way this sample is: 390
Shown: 58
